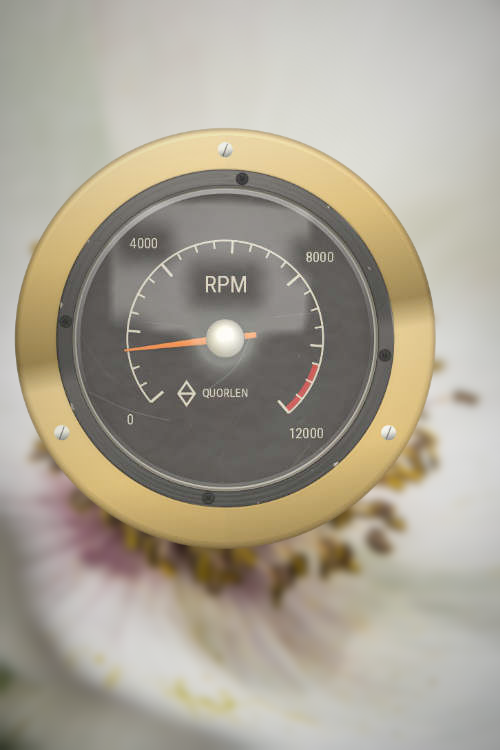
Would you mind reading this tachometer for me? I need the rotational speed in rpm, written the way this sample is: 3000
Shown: 1500
